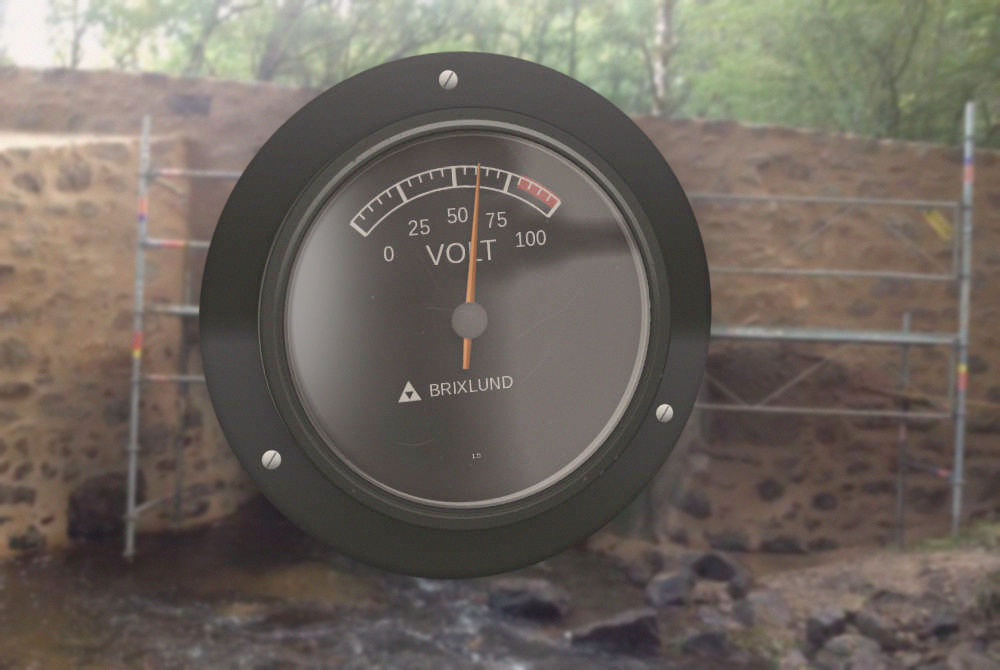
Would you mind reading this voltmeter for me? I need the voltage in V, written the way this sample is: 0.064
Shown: 60
